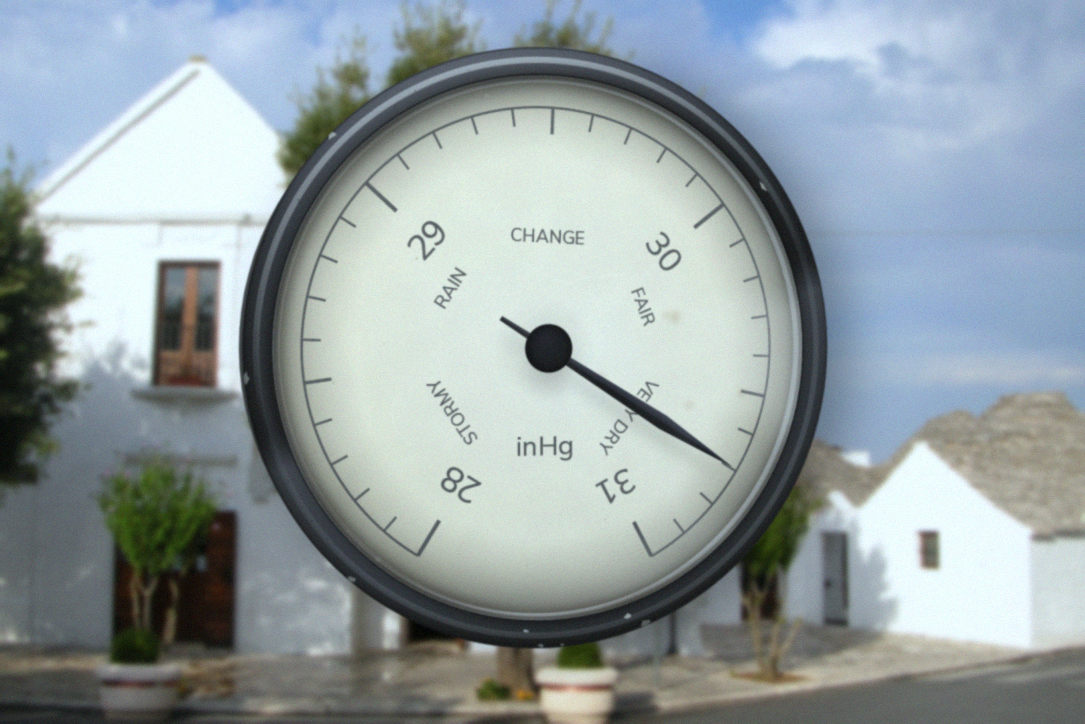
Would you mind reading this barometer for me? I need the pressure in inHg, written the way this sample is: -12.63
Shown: 30.7
